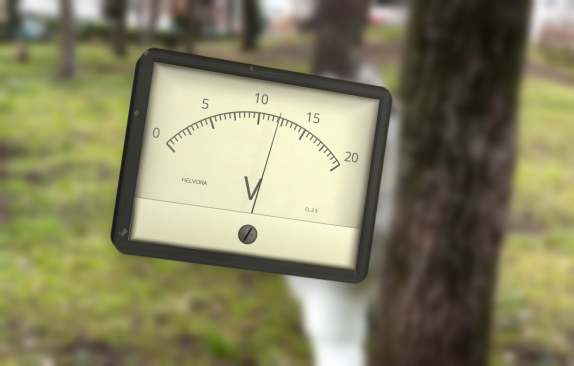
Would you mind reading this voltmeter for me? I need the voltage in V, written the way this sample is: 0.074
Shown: 12
